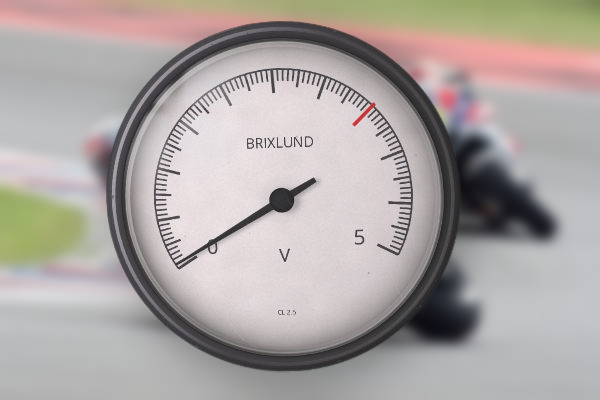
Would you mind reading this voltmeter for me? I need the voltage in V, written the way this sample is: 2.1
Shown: 0.05
